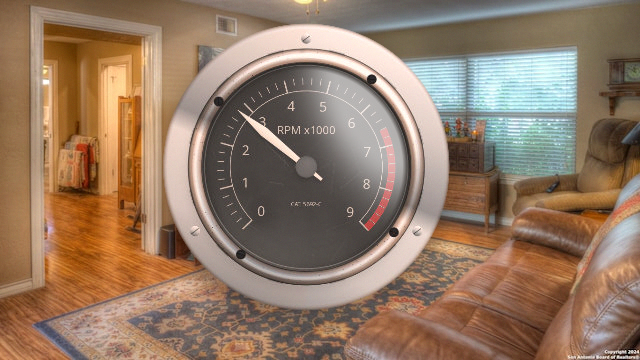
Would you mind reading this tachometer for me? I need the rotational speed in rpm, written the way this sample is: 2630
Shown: 2800
